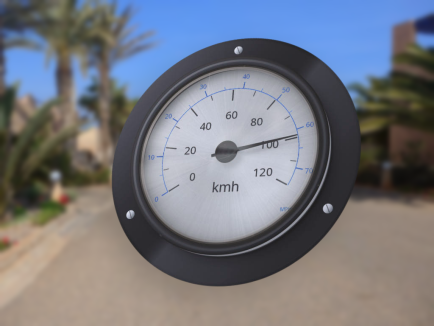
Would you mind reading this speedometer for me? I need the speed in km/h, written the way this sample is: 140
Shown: 100
